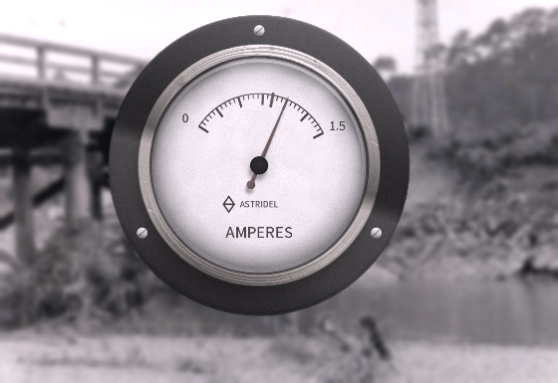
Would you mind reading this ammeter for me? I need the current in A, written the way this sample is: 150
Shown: 1
